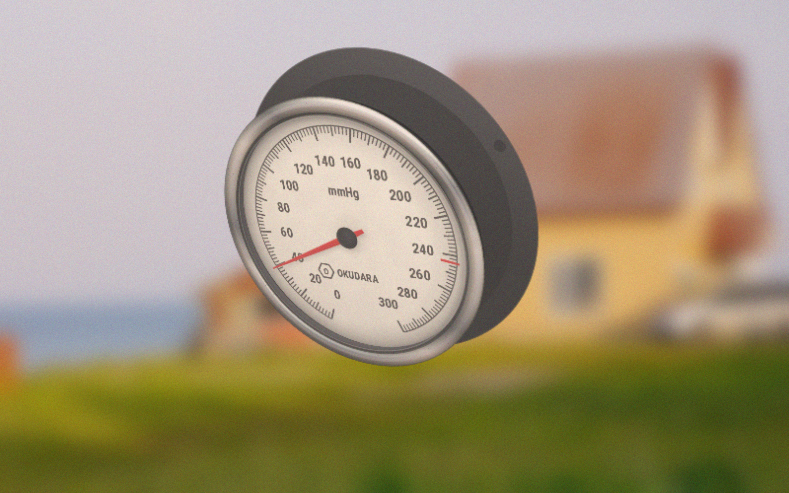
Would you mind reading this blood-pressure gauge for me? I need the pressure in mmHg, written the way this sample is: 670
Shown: 40
